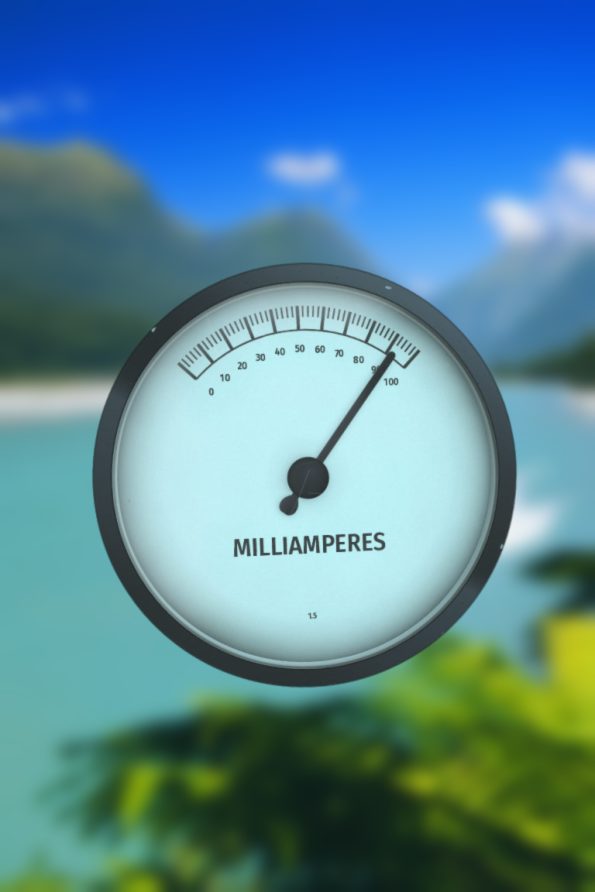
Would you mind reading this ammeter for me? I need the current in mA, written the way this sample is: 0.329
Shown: 92
